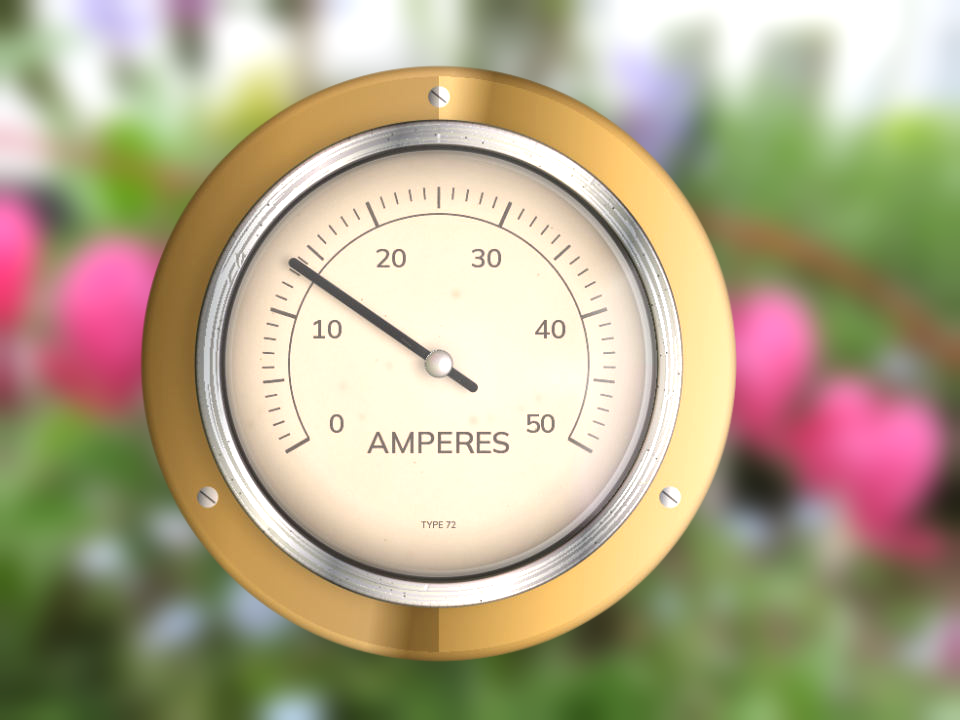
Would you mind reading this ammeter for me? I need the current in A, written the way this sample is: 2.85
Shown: 13.5
